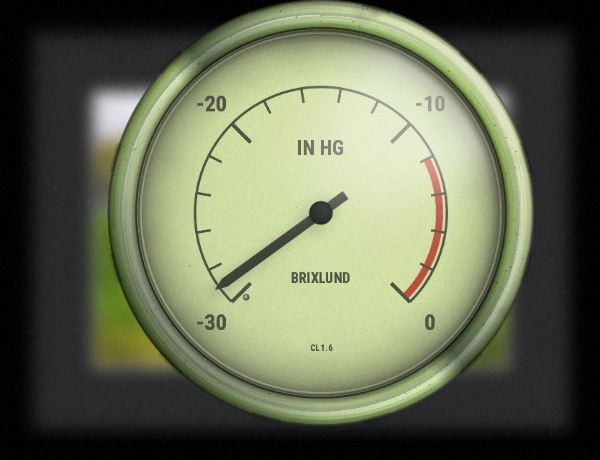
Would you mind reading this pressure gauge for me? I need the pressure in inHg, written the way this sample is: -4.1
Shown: -29
